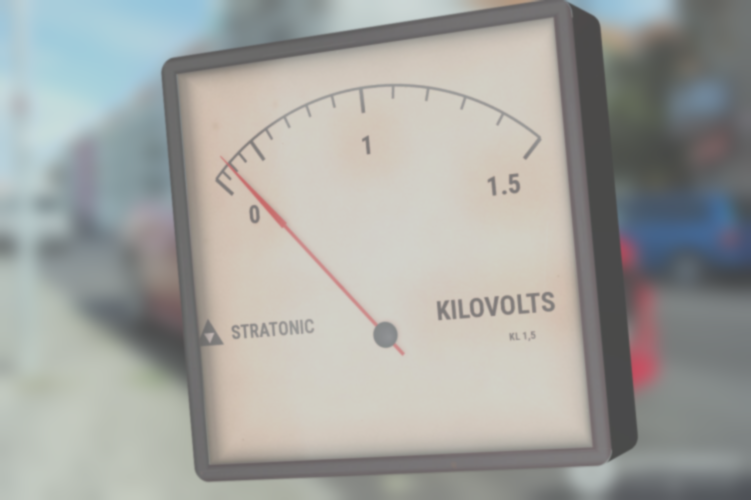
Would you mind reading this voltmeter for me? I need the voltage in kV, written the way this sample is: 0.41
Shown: 0.3
